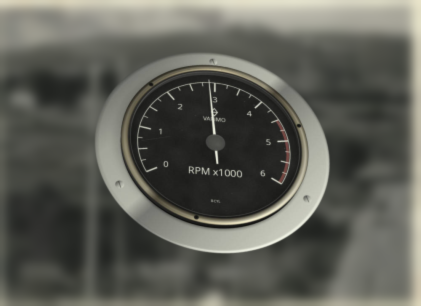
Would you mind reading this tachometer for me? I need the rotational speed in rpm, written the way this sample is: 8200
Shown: 2875
